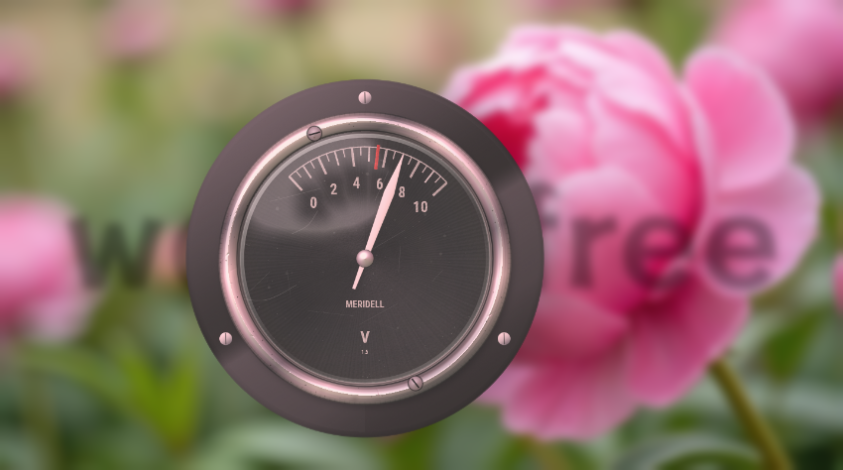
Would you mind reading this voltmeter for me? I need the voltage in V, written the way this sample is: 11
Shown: 7
